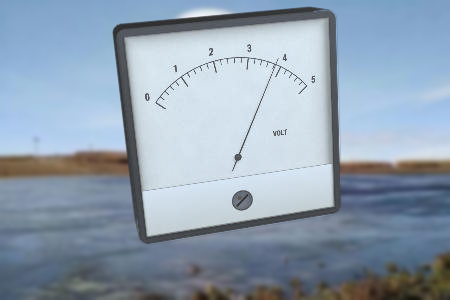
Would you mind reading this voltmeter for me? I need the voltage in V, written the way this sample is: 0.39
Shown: 3.8
